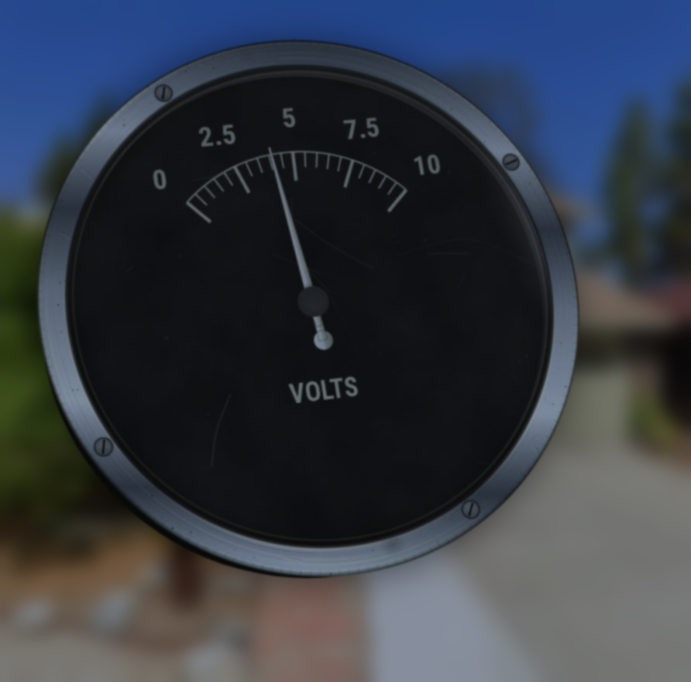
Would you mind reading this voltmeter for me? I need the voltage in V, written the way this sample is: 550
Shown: 4
